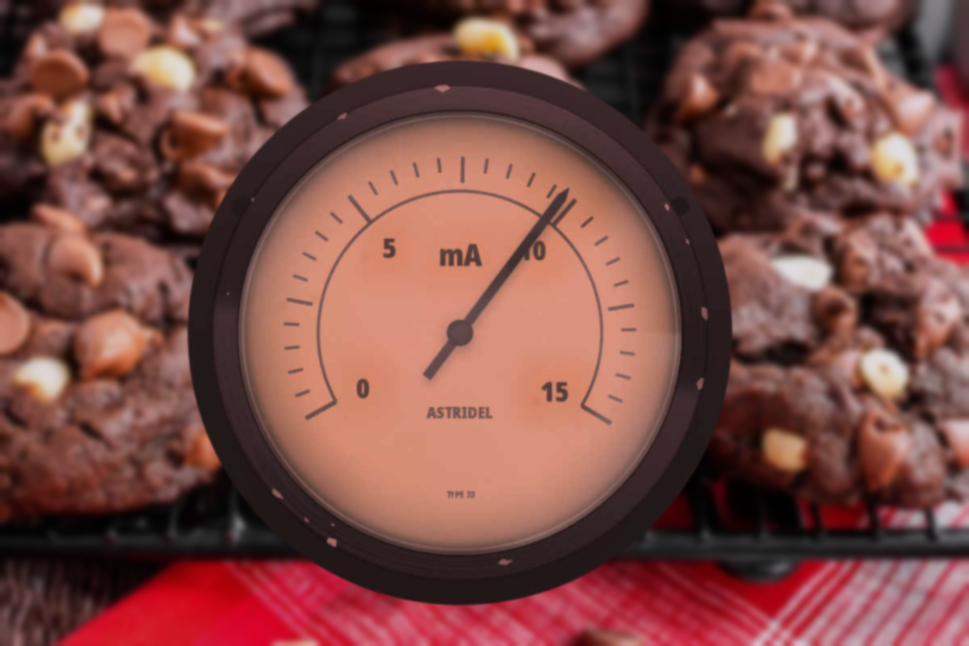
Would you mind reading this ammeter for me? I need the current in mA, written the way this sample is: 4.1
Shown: 9.75
